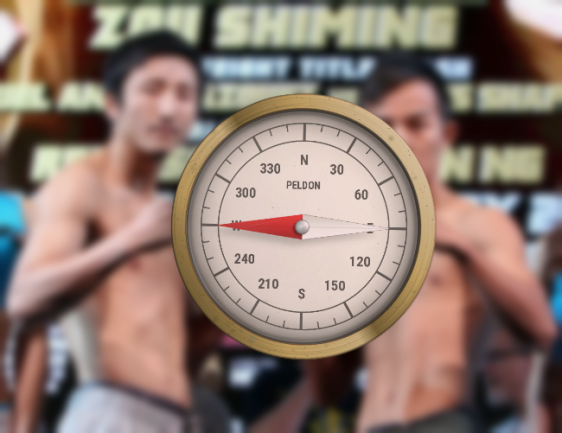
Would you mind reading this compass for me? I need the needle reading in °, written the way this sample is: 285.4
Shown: 270
